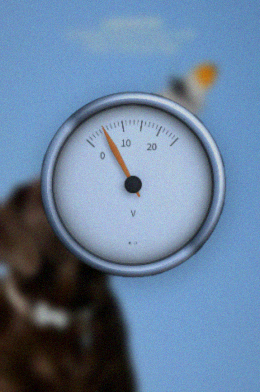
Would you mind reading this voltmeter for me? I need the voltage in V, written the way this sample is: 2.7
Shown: 5
